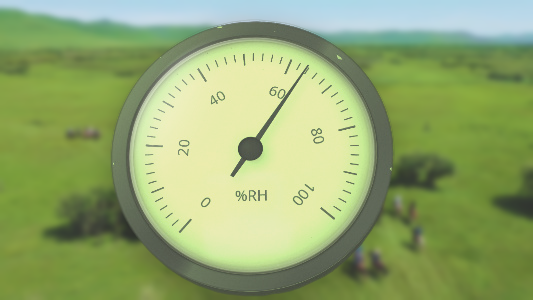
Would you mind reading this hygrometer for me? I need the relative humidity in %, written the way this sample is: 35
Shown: 64
